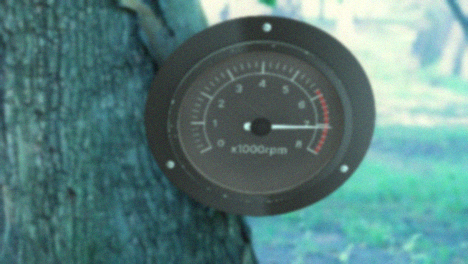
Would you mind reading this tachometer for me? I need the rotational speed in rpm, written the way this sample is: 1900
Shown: 7000
